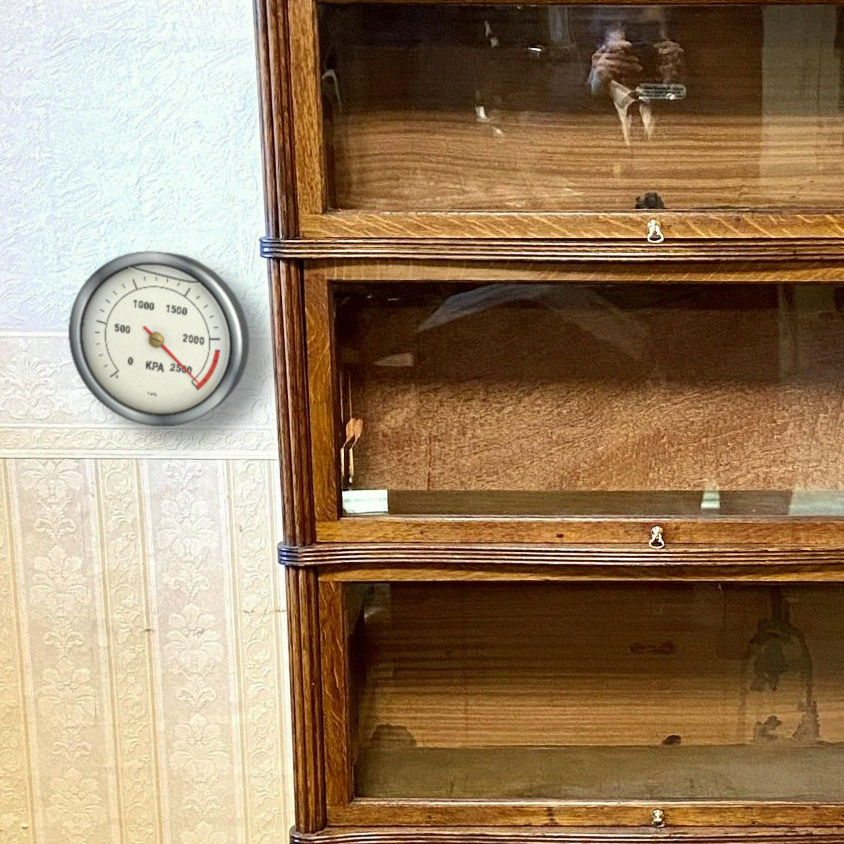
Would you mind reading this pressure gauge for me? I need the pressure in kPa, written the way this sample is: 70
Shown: 2450
